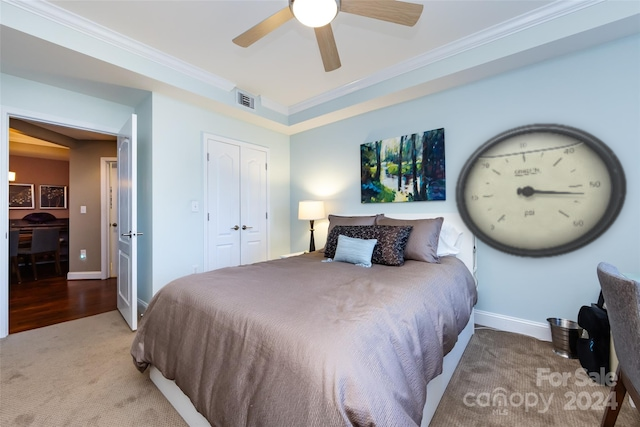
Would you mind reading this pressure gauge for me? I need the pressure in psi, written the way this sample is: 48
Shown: 52.5
